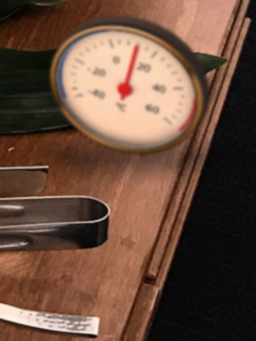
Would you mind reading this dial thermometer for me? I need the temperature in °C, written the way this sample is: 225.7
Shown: 12
